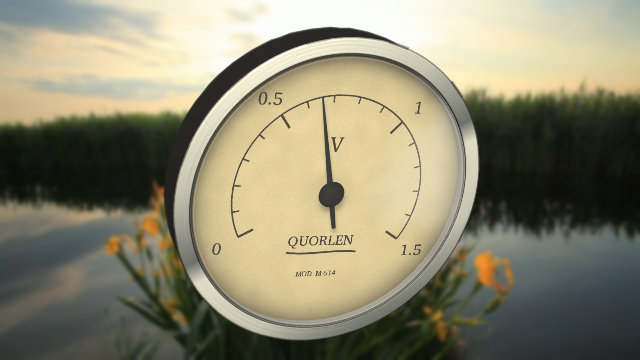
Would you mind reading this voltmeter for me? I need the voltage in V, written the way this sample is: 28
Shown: 0.65
